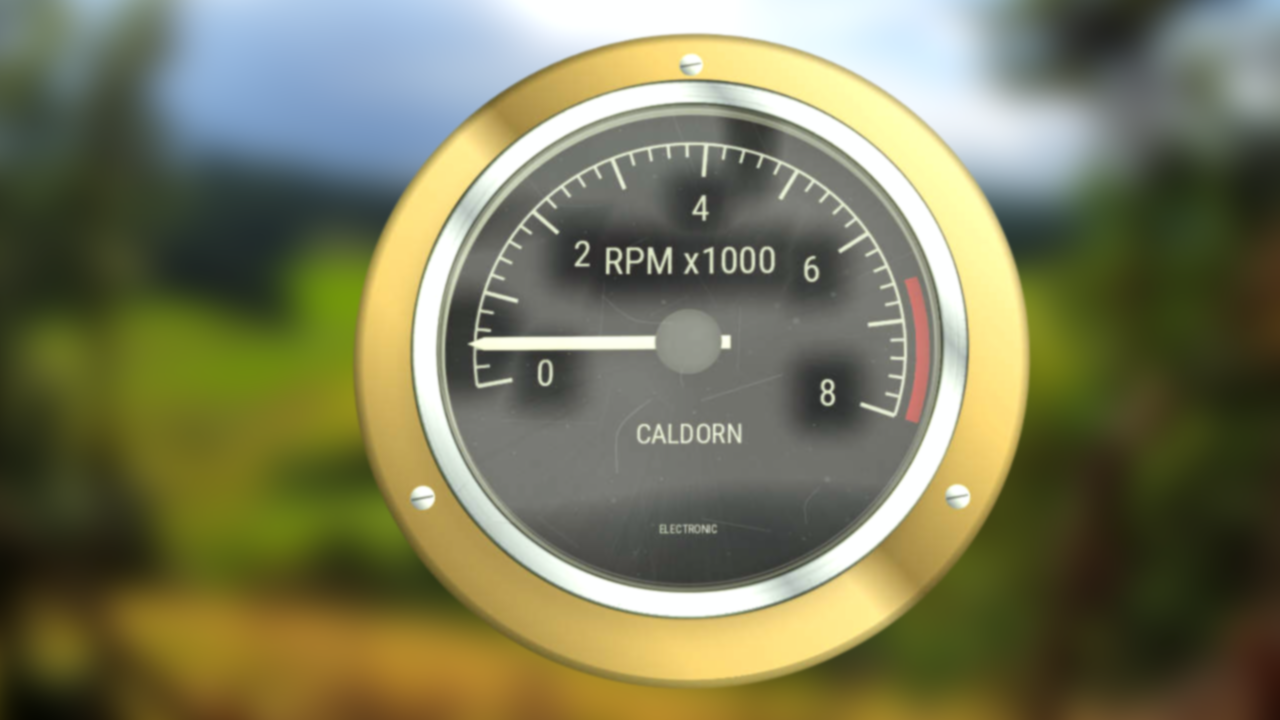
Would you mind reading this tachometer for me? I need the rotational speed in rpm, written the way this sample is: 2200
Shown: 400
